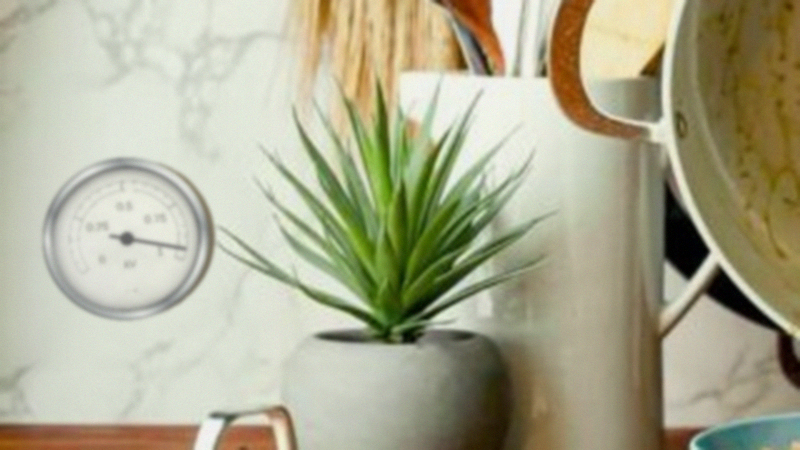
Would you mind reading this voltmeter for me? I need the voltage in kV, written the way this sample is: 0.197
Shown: 0.95
